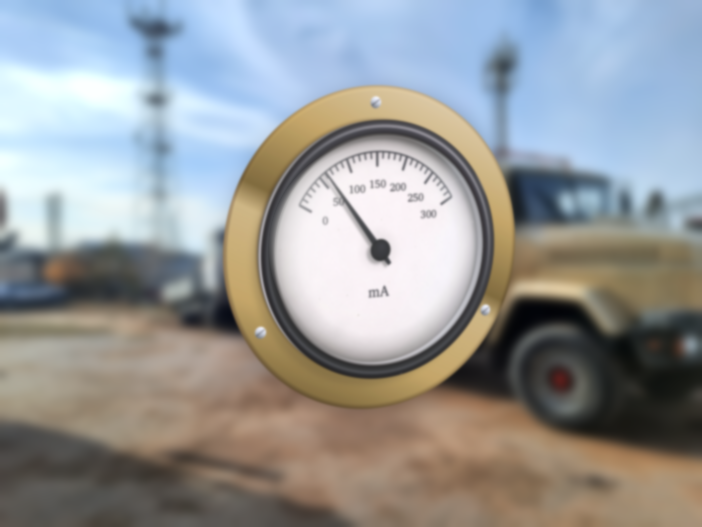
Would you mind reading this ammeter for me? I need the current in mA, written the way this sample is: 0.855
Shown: 60
